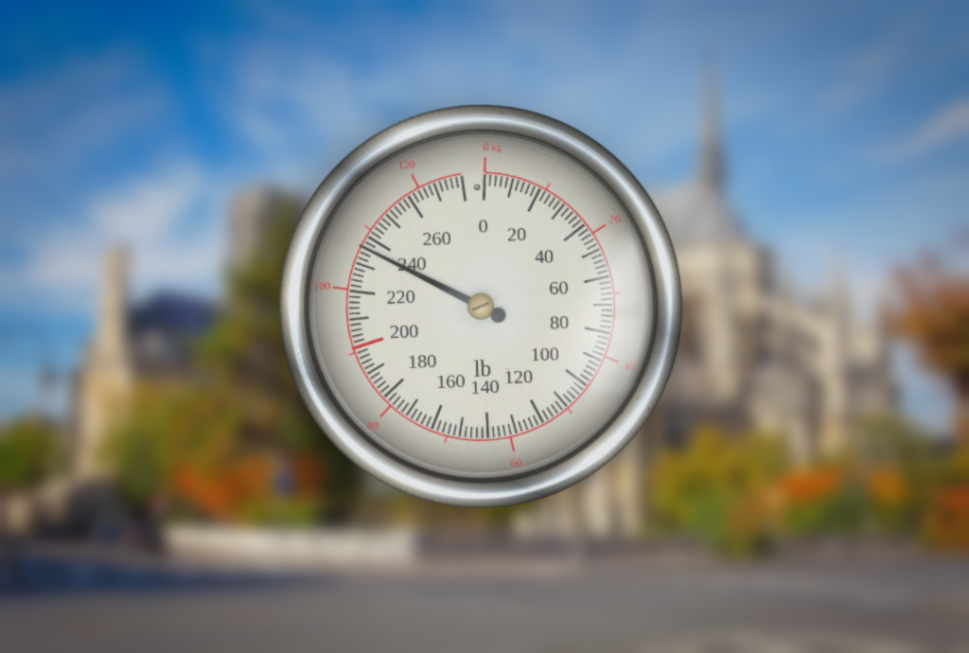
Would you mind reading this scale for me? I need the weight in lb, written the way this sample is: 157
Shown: 236
